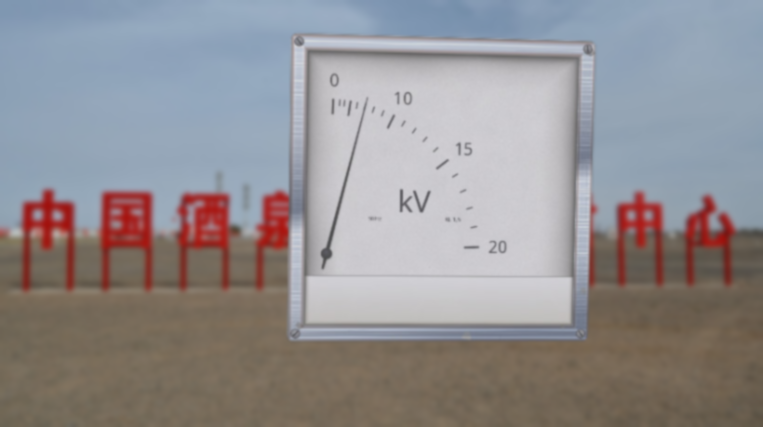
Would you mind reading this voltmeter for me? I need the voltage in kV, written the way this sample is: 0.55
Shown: 7
